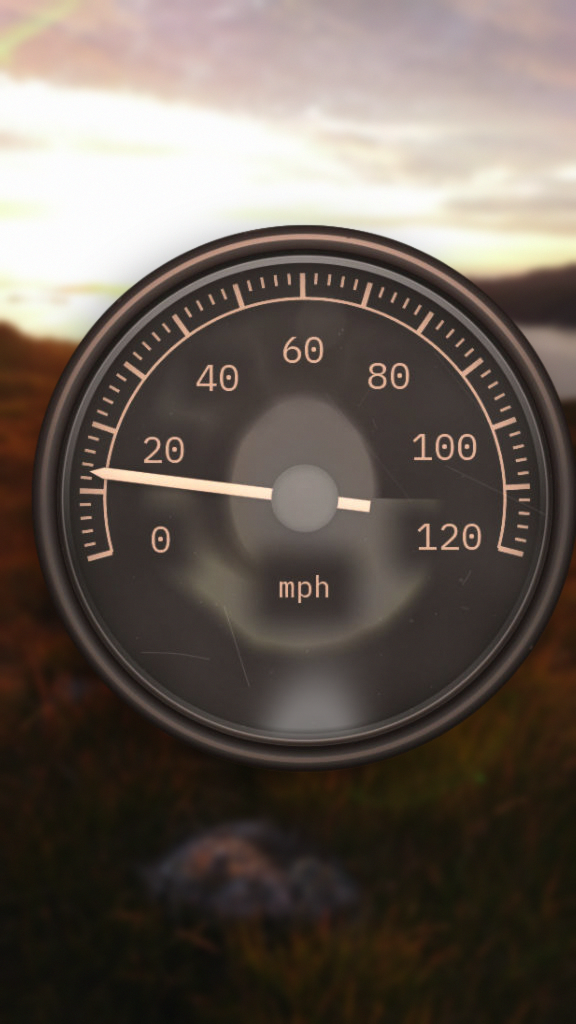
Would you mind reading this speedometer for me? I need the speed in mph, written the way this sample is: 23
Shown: 13
